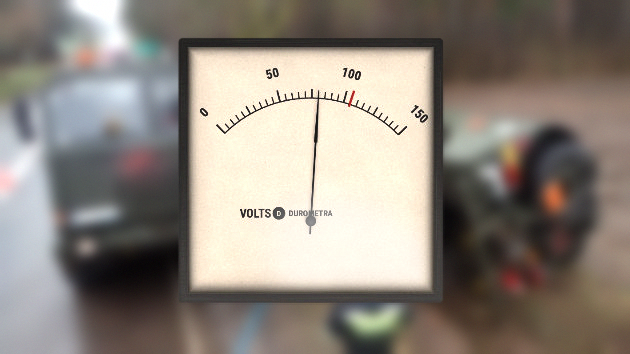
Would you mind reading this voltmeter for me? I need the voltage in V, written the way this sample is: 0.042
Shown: 80
